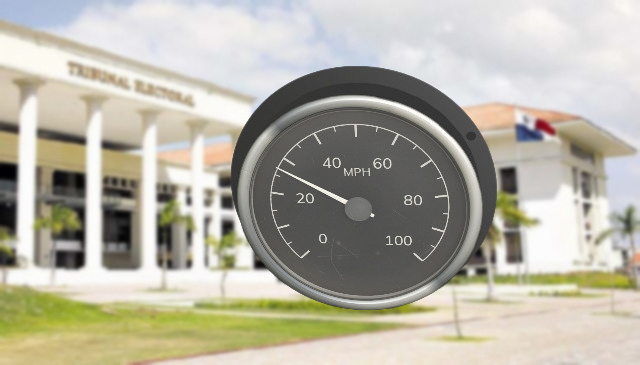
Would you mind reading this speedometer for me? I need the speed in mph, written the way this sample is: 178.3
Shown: 27.5
